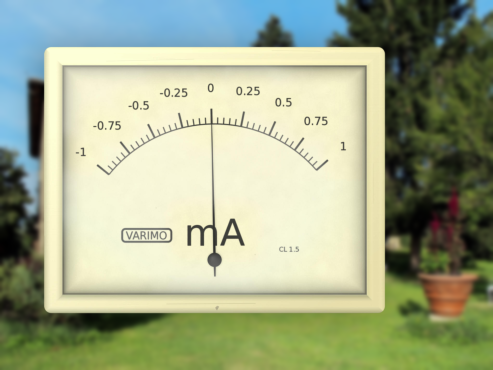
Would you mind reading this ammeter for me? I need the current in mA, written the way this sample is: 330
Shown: 0
